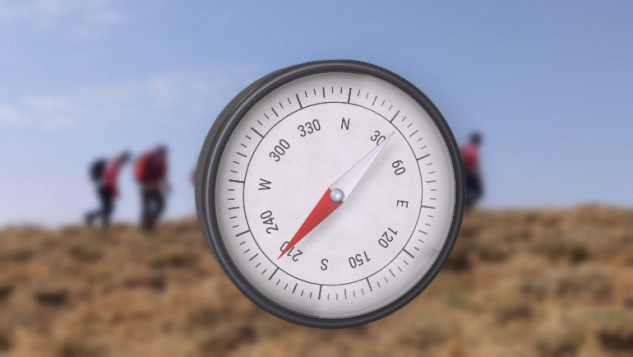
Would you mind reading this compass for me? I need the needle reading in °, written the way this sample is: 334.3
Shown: 215
